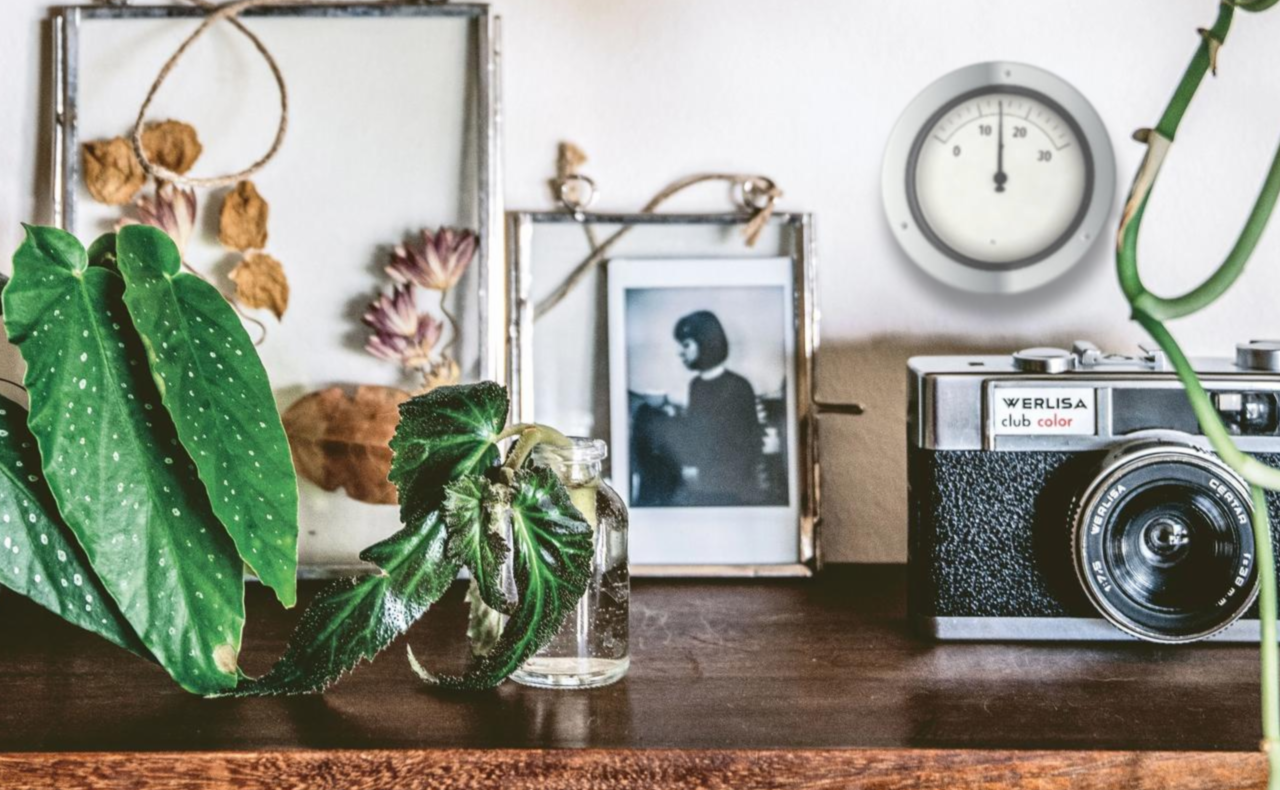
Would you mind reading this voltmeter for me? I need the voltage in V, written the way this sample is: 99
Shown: 14
